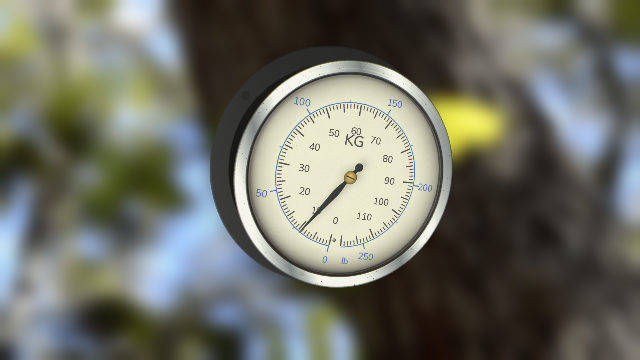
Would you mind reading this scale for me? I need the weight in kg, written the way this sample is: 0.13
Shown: 10
